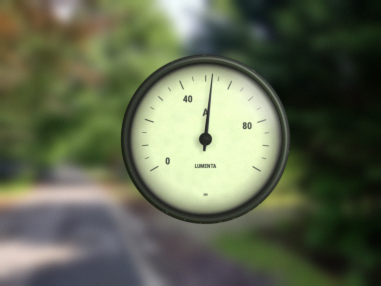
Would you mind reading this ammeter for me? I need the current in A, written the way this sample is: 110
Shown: 52.5
